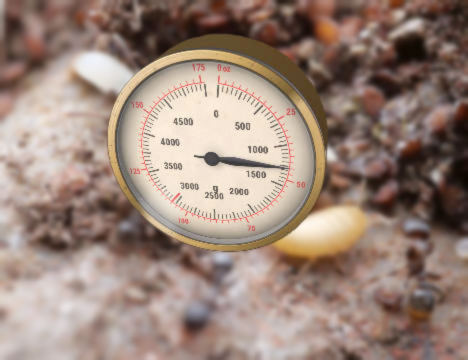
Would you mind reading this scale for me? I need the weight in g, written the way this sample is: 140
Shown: 1250
